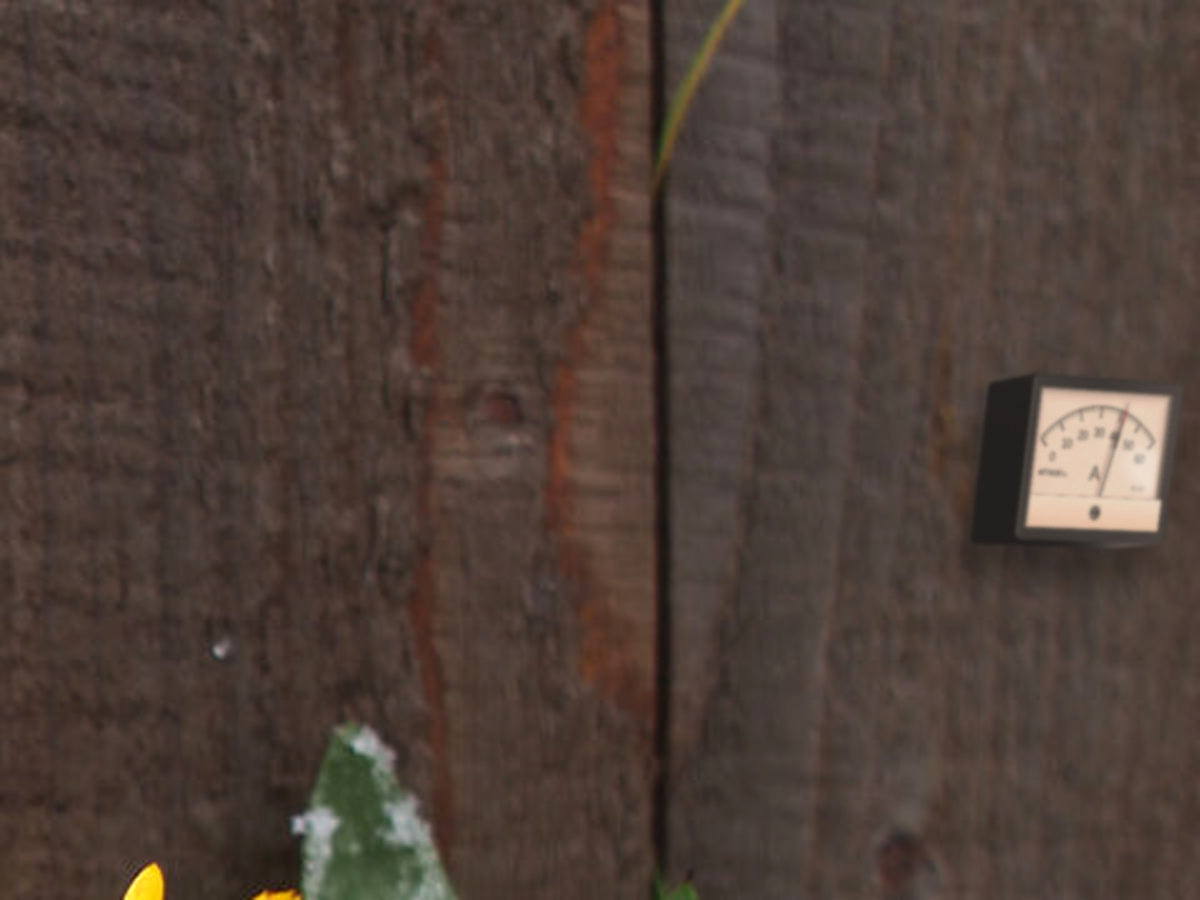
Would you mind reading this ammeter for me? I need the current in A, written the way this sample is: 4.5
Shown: 40
